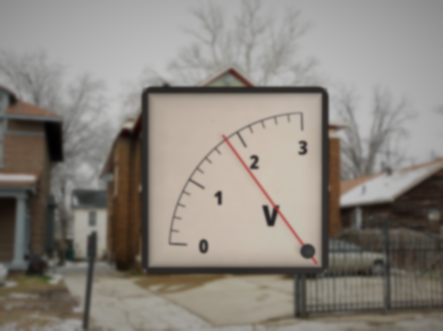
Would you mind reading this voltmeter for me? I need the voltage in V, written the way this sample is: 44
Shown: 1.8
